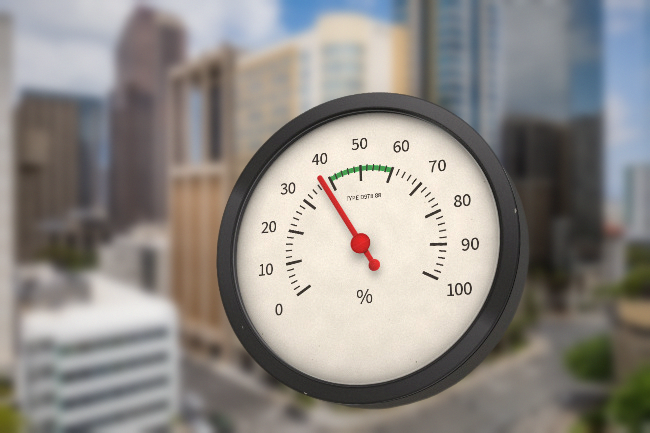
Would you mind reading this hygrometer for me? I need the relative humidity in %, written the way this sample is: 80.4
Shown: 38
